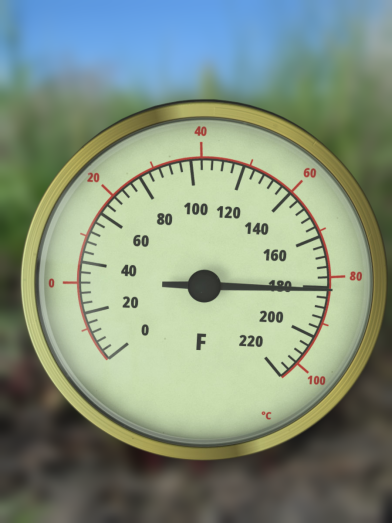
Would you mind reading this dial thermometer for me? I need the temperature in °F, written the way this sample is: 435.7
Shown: 180
